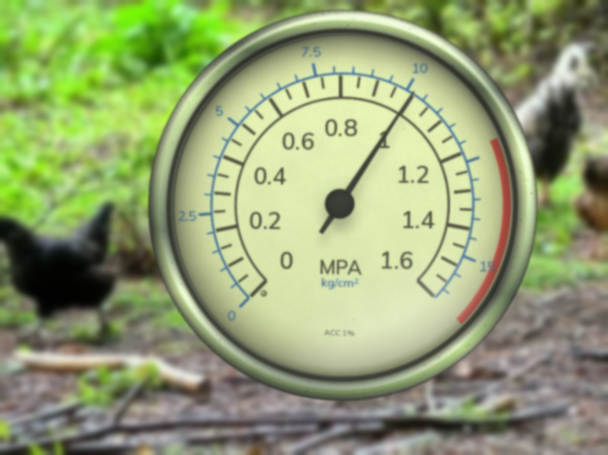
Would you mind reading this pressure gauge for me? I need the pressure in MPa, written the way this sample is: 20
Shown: 1
